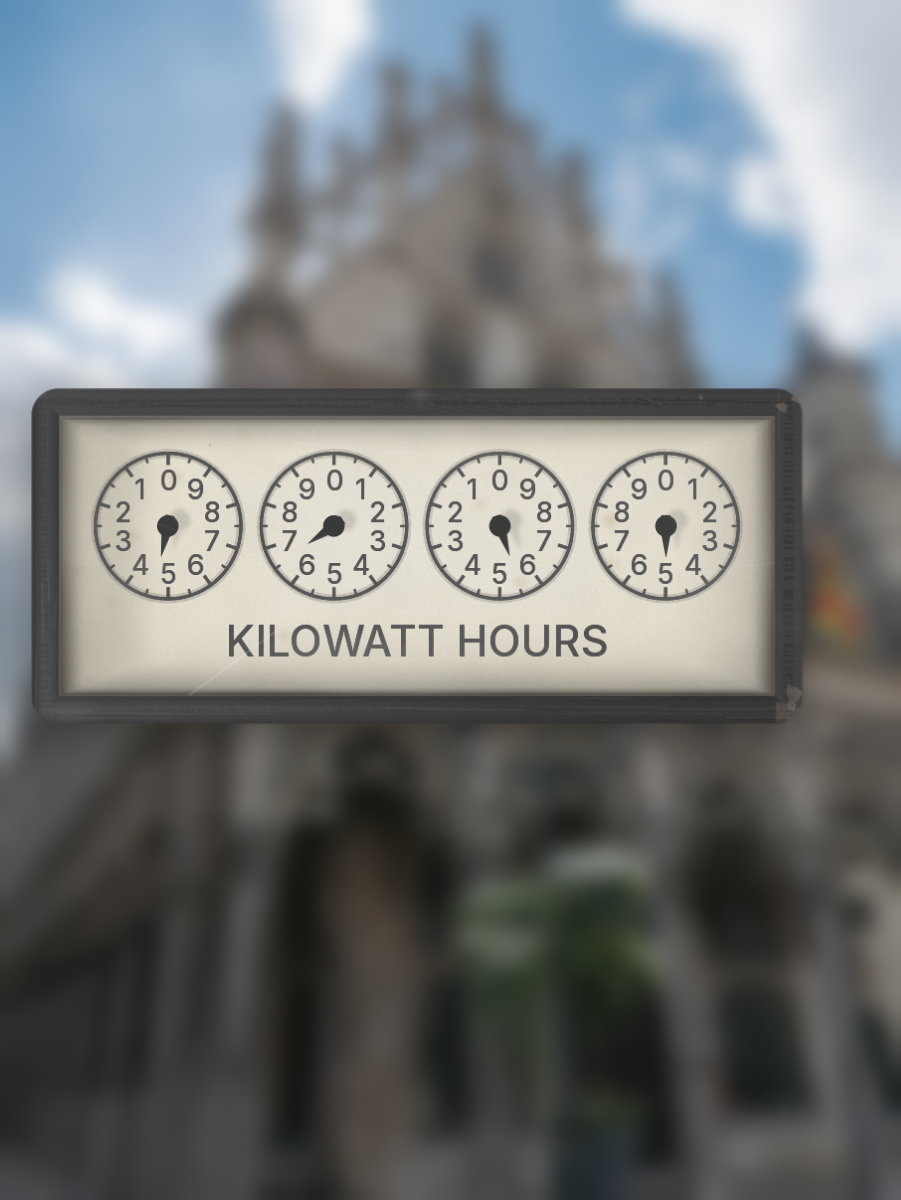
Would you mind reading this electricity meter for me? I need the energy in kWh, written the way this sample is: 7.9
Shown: 4655
